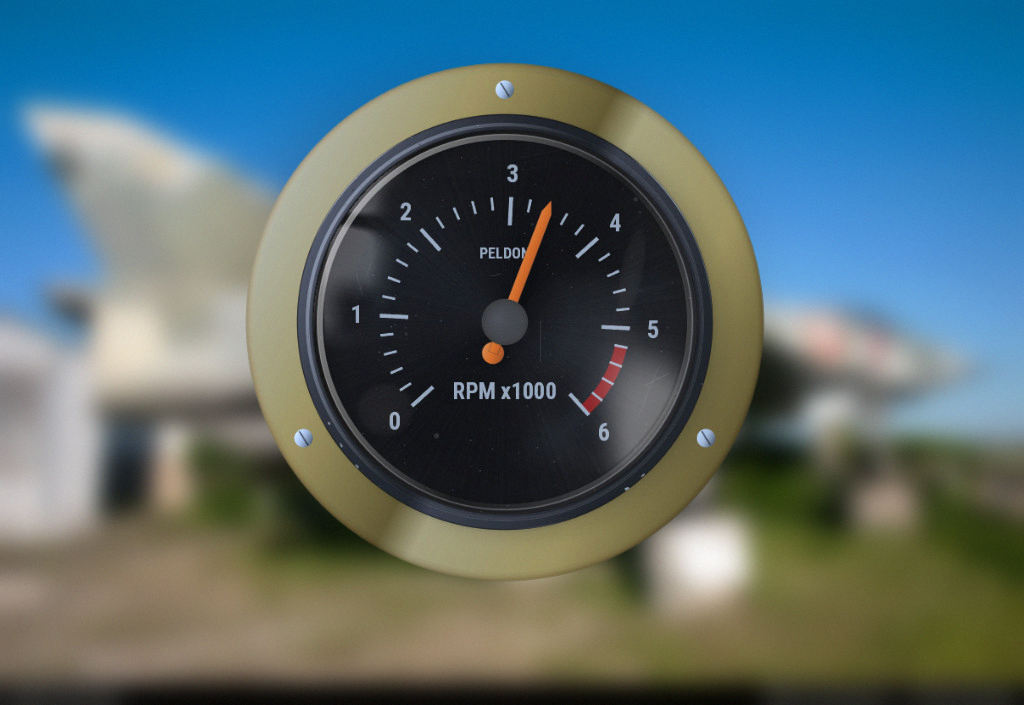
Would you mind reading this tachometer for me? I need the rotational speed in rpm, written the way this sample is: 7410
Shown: 3400
